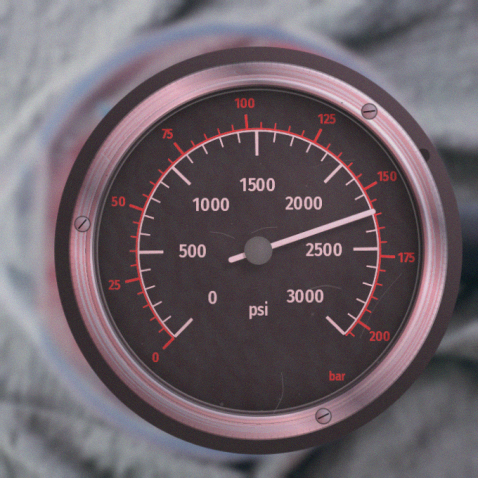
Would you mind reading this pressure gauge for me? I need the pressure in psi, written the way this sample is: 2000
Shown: 2300
